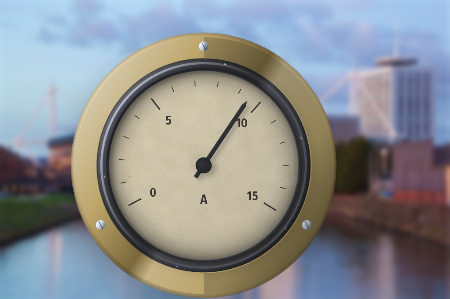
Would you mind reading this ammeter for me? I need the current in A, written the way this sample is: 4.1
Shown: 9.5
